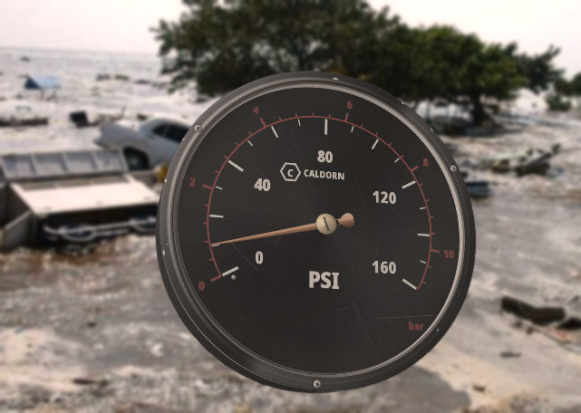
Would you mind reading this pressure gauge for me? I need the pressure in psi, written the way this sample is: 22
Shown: 10
